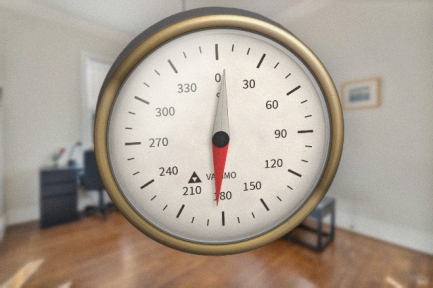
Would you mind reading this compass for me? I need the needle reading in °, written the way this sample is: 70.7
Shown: 185
